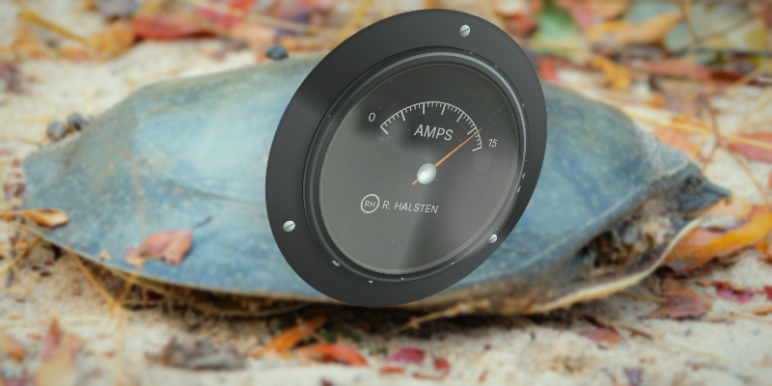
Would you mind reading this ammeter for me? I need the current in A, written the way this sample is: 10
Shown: 12.5
